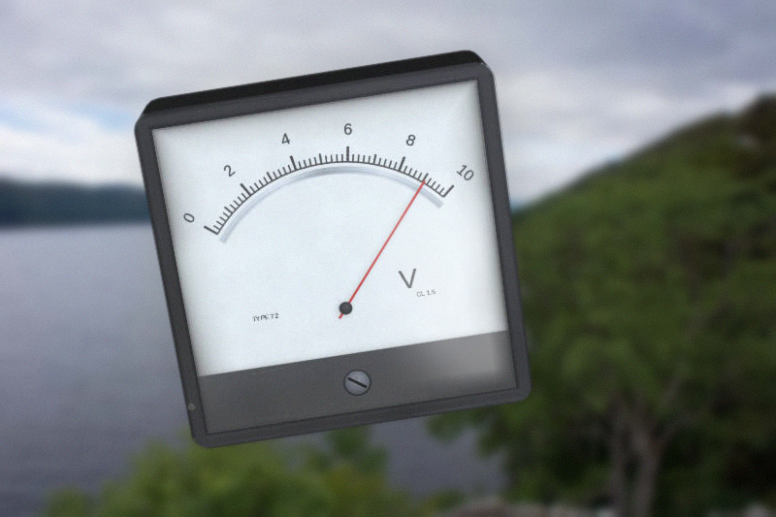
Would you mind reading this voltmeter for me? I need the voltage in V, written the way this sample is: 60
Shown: 9
